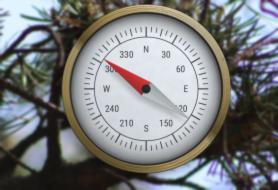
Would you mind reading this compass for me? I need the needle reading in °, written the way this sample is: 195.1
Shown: 305
